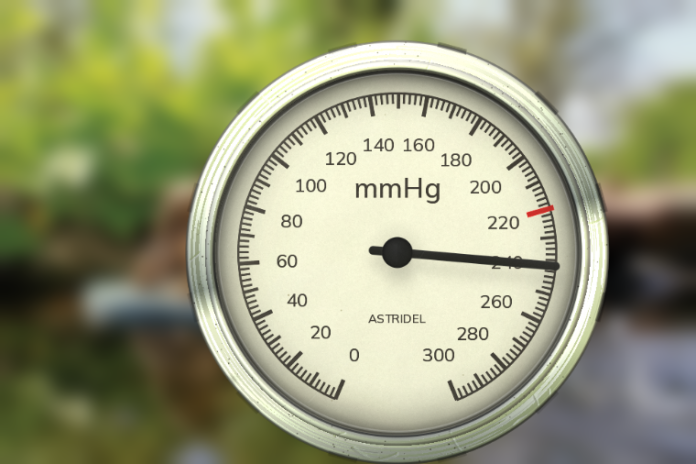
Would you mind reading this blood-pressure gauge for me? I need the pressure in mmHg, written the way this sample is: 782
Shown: 240
